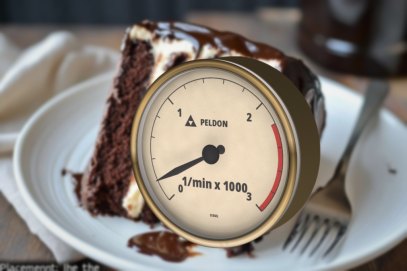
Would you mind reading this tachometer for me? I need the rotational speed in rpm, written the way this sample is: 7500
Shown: 200
